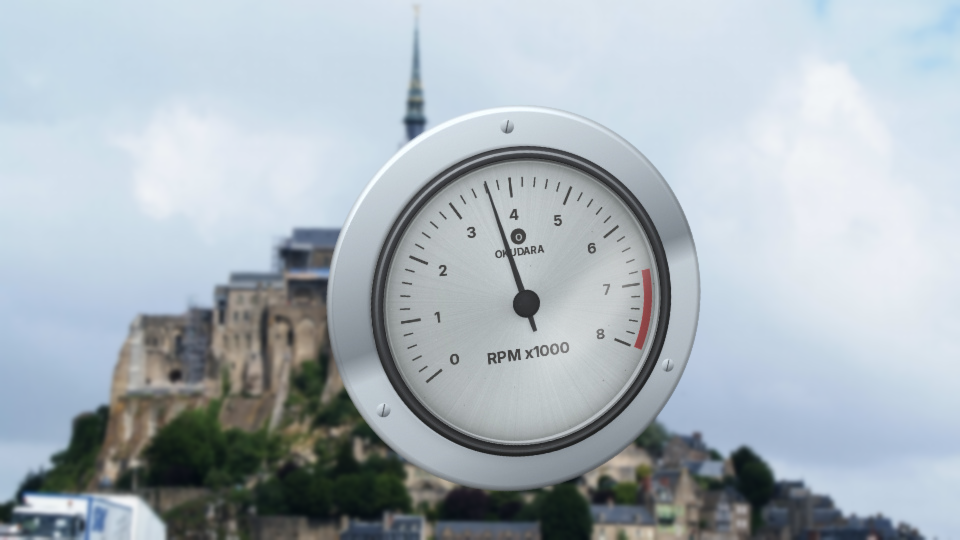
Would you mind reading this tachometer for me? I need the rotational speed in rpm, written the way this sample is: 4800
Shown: 3600
